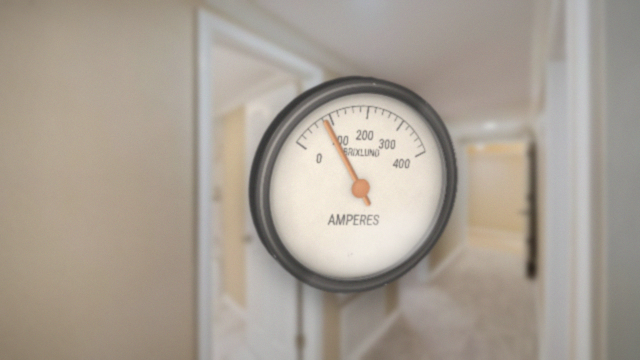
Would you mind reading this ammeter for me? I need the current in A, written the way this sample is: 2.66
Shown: 80
